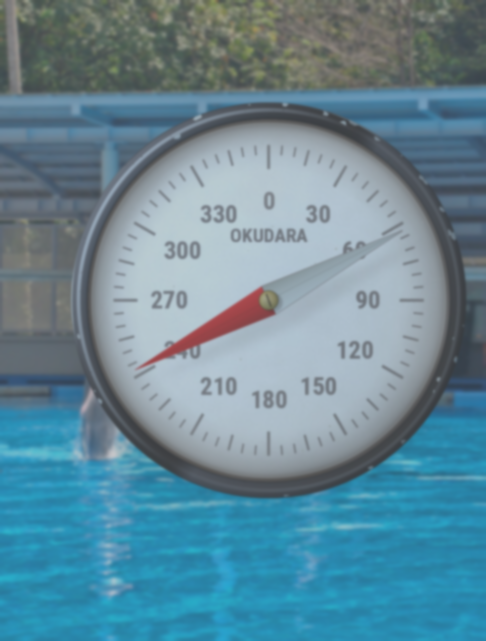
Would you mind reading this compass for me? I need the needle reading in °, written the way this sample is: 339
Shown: 242.5
